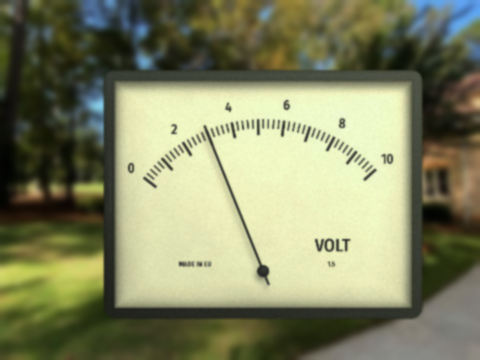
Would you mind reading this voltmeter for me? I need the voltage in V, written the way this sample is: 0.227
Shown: 3
